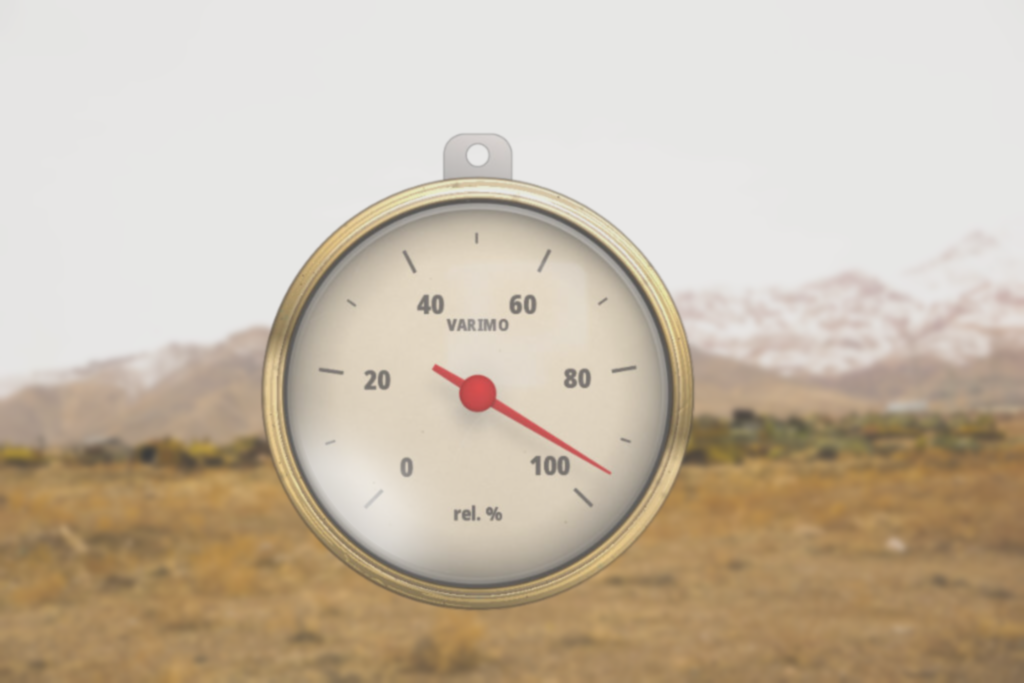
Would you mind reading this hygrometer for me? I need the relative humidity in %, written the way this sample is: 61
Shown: 95
